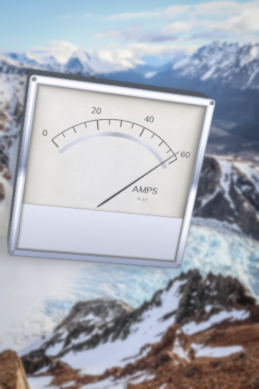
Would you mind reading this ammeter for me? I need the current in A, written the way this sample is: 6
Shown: 57.5
